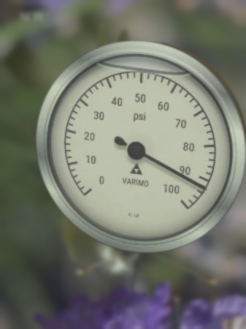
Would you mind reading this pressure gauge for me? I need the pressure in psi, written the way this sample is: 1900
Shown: 92
